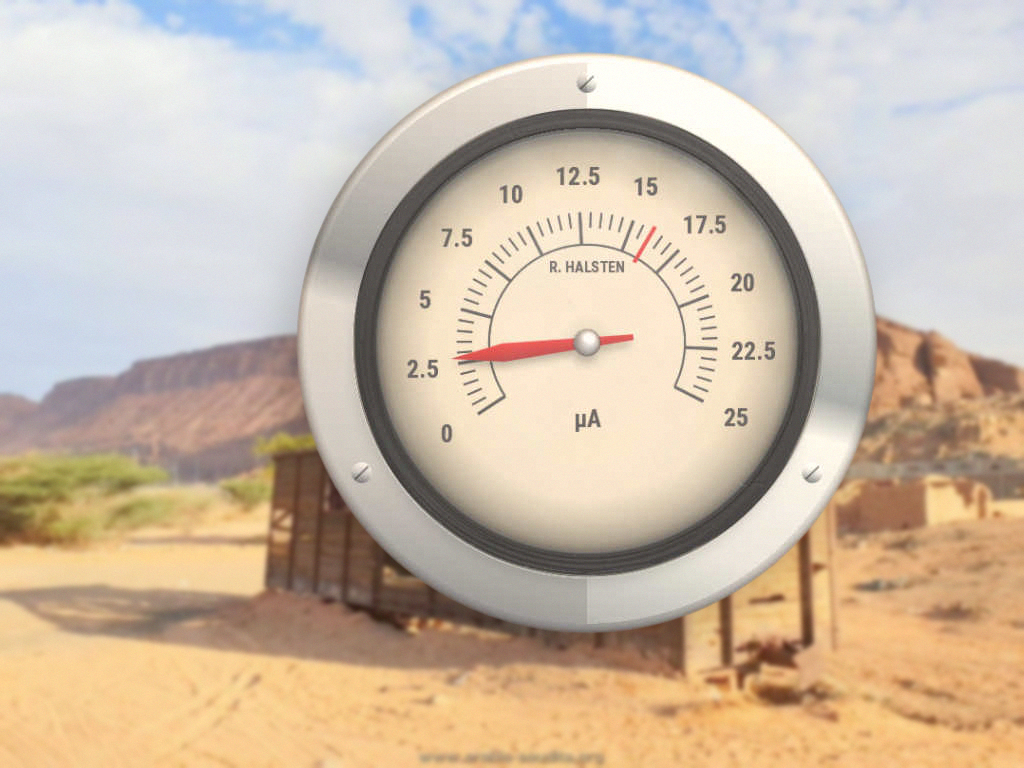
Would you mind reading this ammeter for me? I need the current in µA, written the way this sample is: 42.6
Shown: 2.75
